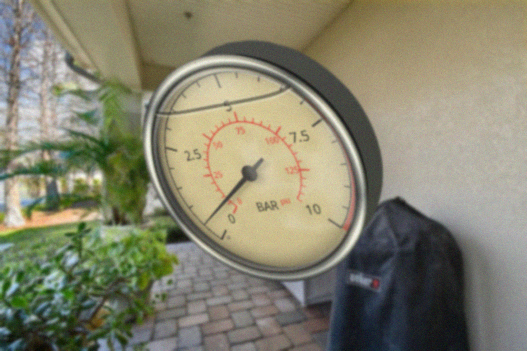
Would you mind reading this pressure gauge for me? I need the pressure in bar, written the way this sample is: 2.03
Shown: 0.5
